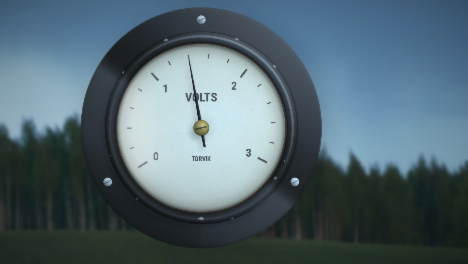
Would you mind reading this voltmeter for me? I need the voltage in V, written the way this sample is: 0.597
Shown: 1.4
